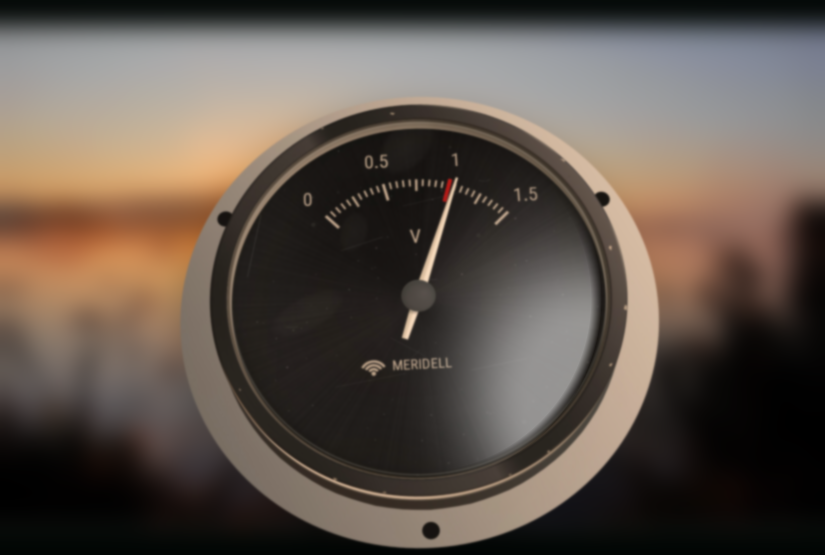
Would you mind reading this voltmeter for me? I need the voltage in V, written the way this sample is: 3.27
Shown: 1.05
